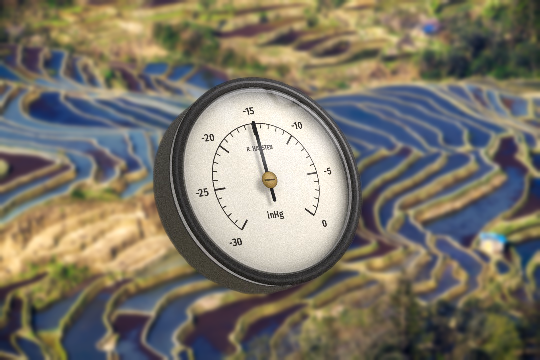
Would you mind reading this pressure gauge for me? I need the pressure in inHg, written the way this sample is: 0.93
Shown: -15
